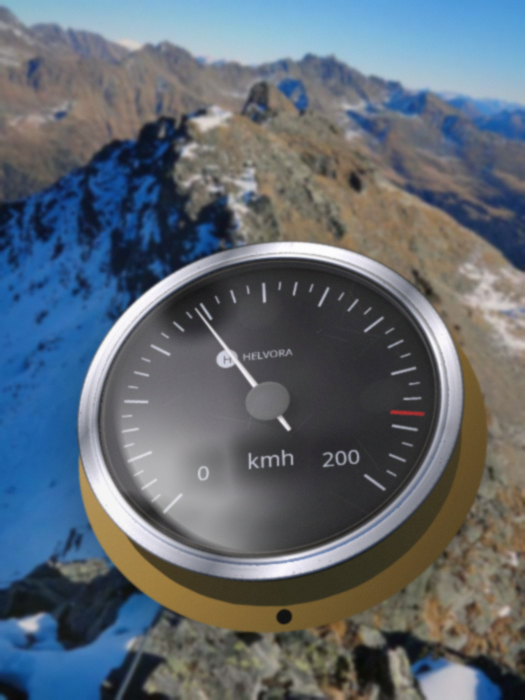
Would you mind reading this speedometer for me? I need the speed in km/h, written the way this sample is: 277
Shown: 77.5
